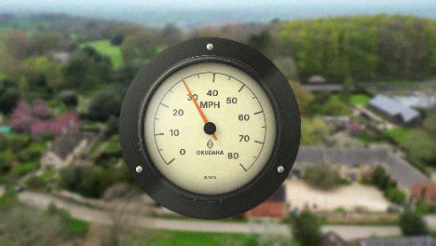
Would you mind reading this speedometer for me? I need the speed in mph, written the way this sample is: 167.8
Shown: 30
